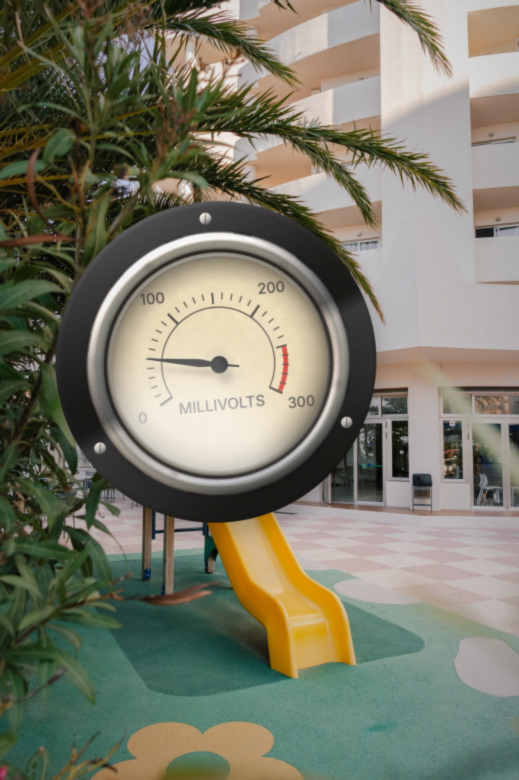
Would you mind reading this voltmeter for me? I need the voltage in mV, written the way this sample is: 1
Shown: 50
